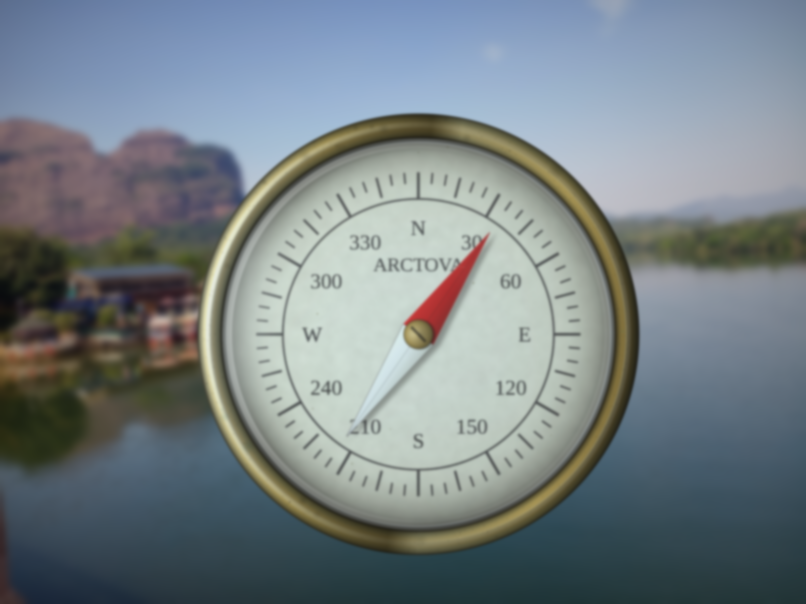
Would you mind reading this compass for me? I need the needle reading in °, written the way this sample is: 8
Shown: 35
